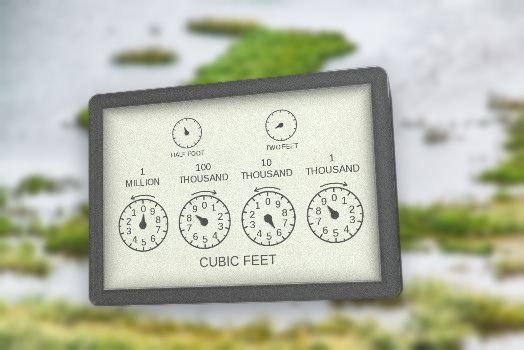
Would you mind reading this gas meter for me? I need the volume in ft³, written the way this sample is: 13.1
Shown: 985900
